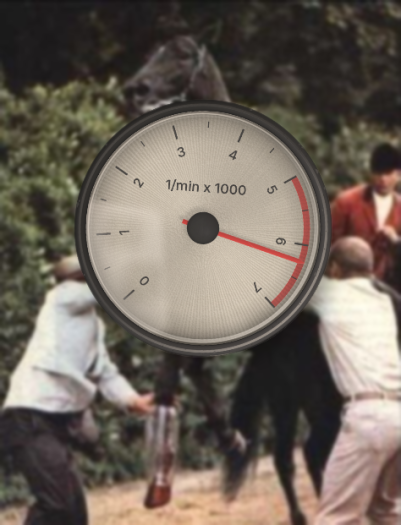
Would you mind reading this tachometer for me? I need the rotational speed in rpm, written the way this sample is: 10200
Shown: 6250
